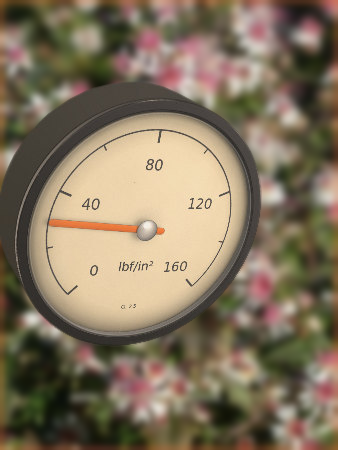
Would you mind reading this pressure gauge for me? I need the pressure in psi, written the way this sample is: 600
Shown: 30
